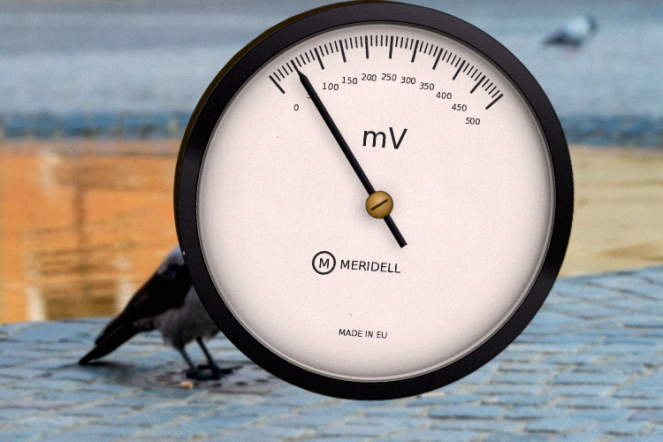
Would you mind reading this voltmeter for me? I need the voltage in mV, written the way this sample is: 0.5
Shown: 50
